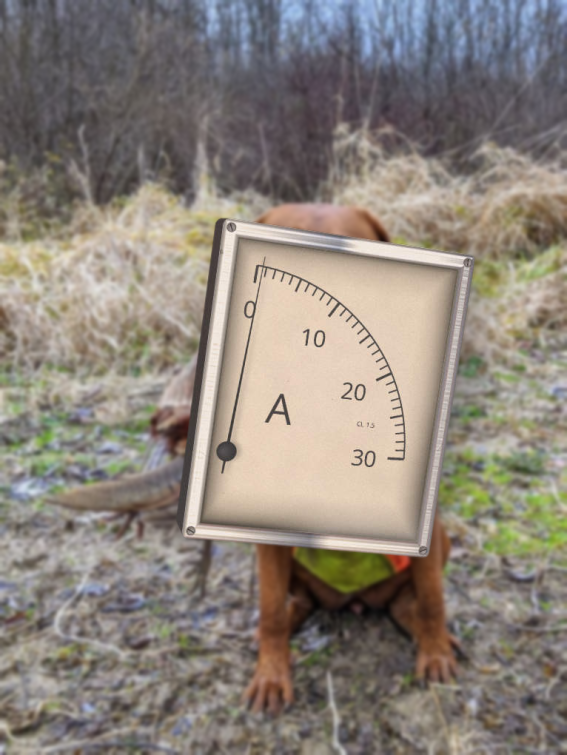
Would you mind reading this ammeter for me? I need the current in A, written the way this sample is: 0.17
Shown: 0.5
